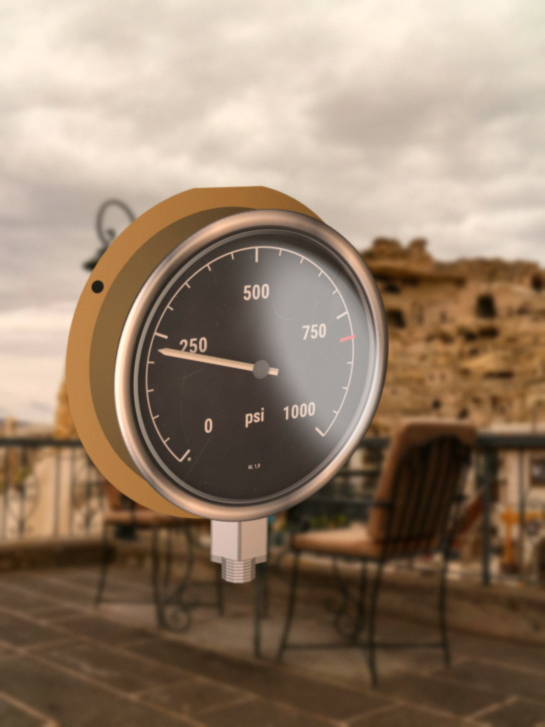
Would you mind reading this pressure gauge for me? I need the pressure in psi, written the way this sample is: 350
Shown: 225
